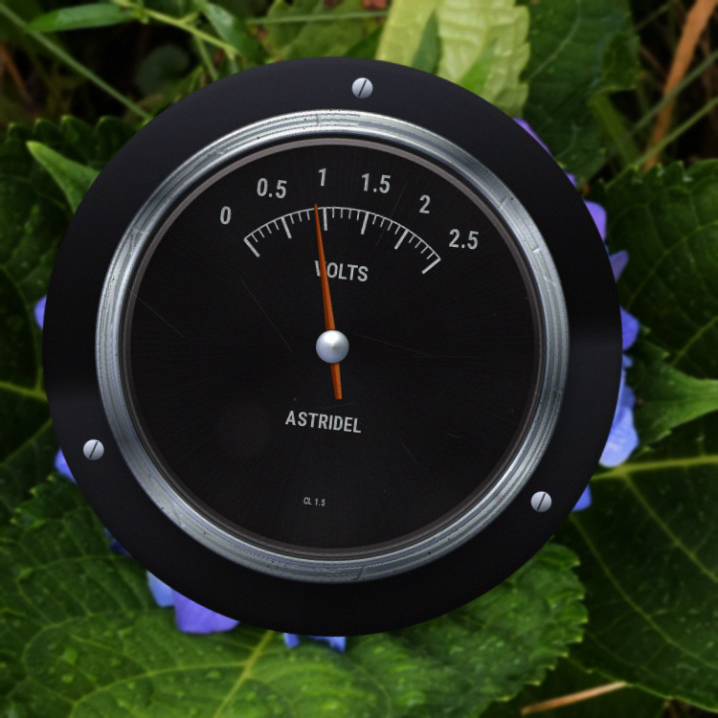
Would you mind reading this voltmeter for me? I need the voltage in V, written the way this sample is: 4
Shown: 0.9
